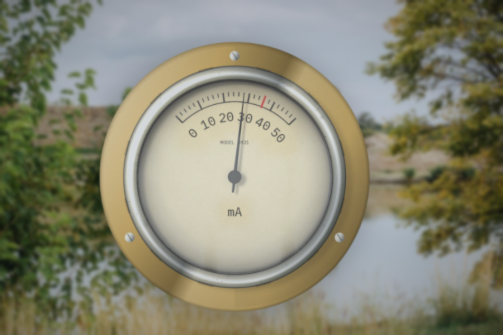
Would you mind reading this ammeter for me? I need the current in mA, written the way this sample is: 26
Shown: 28
